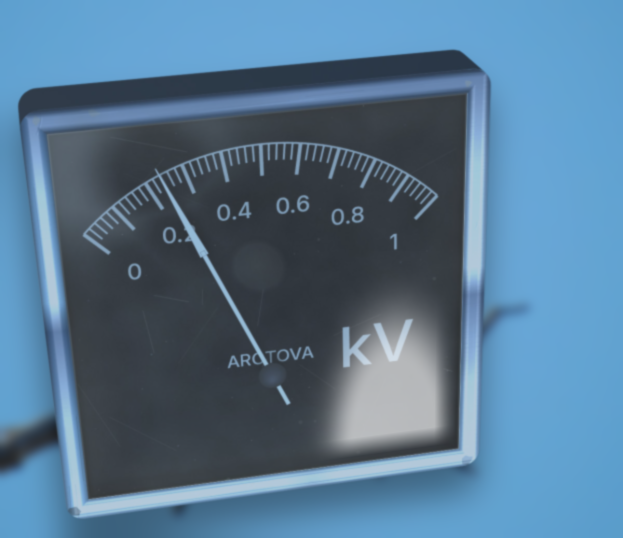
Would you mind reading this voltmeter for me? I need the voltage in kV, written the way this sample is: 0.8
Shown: 0.24
